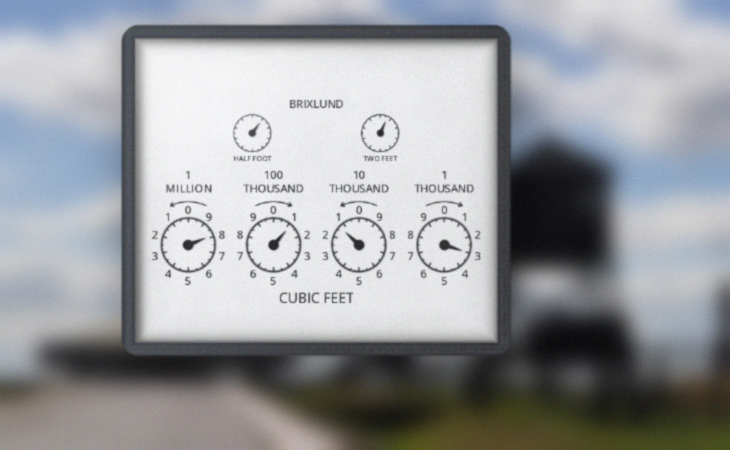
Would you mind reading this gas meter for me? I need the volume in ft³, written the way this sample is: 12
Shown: 811300
